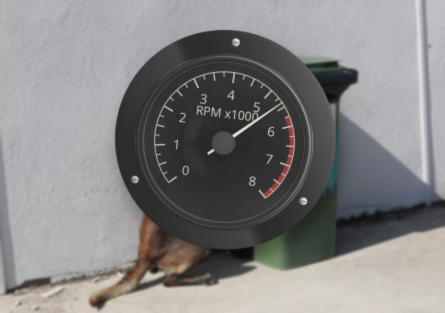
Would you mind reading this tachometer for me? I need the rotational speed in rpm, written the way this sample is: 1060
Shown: 5375
